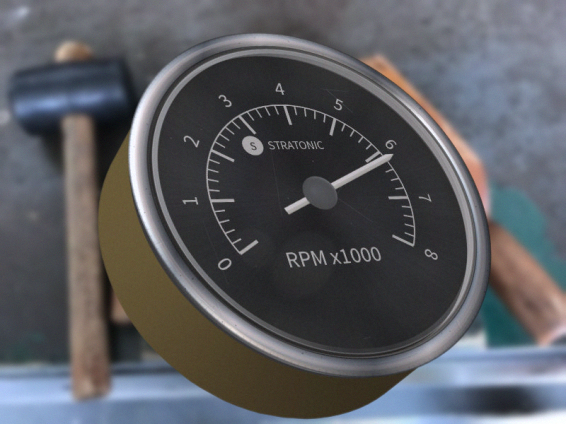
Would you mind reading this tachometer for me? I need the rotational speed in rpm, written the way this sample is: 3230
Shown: 6200
